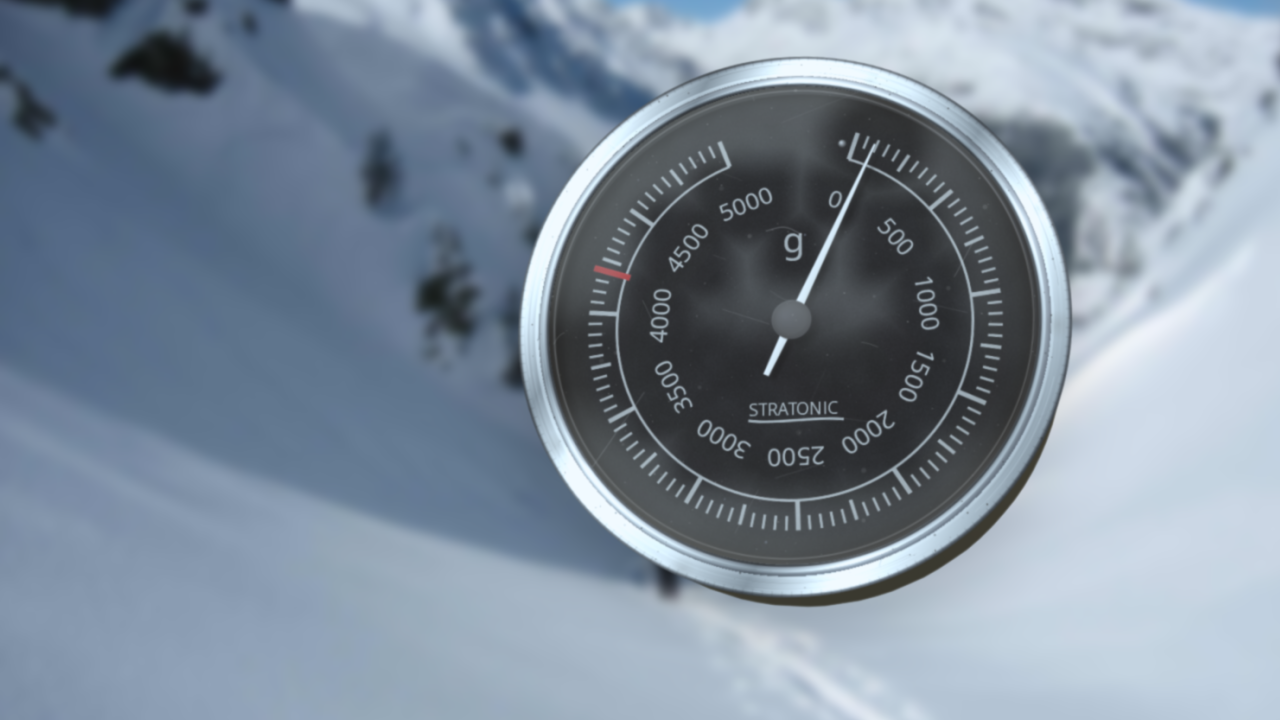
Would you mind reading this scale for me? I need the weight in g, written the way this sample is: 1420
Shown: 100
